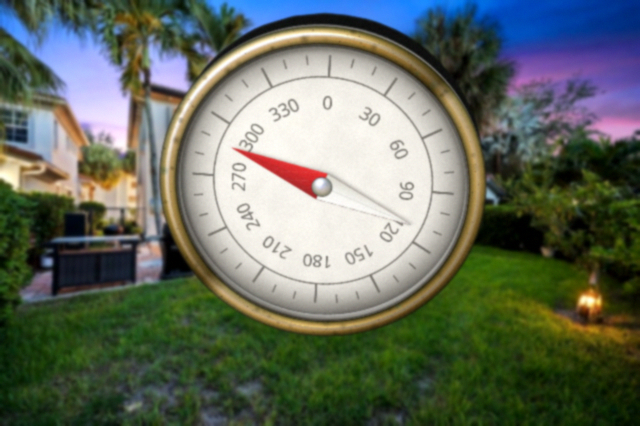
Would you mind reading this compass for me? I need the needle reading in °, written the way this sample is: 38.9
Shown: 290
